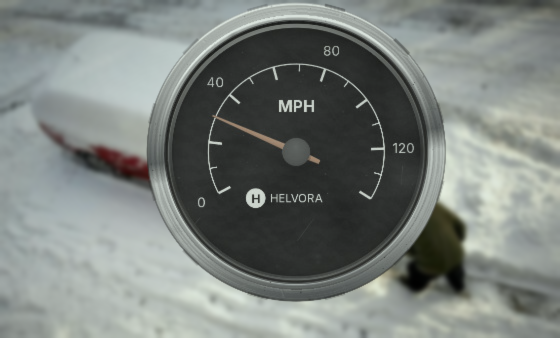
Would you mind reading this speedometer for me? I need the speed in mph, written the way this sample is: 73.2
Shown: 30
